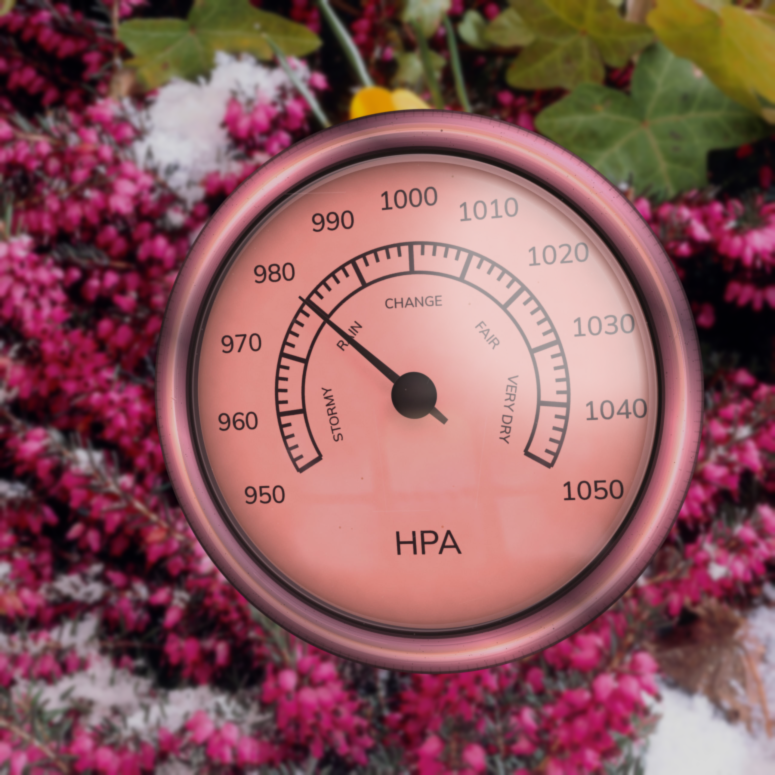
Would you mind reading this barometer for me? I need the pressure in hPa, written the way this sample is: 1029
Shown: 980
